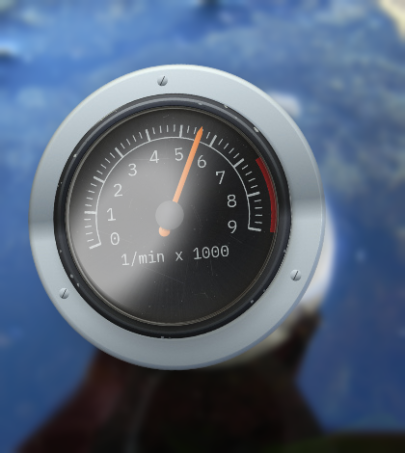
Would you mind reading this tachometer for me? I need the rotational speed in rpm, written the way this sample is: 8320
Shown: 5600
